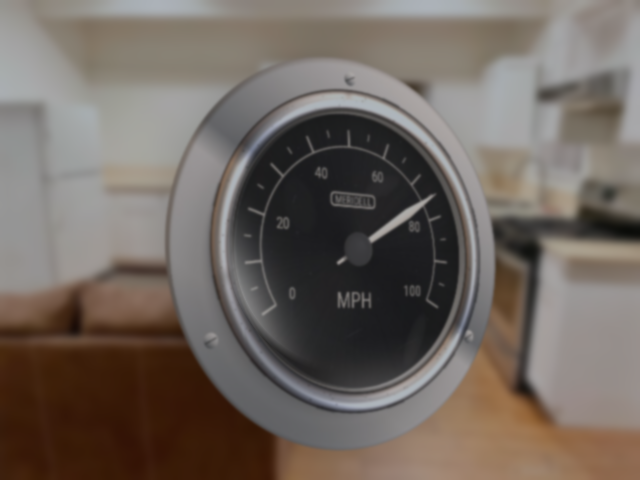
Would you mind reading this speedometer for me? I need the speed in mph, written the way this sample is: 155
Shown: 75
